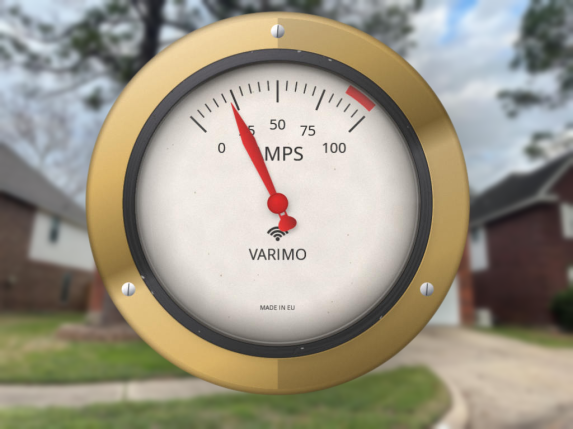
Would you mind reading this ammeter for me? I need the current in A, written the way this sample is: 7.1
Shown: 22.5
